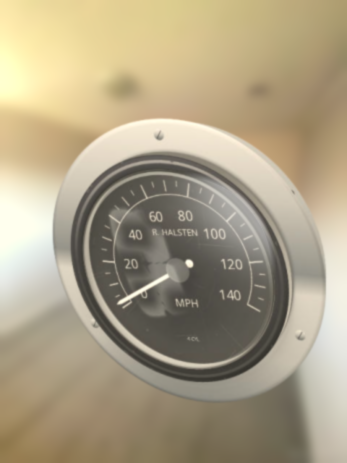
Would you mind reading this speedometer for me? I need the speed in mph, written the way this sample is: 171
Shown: 2.5
